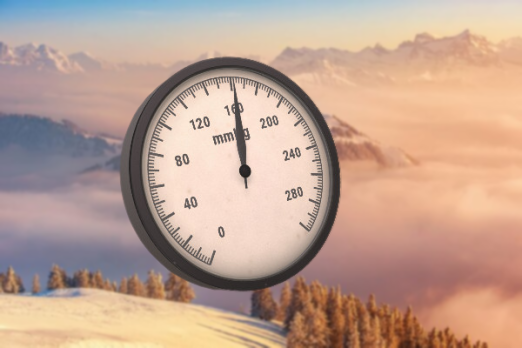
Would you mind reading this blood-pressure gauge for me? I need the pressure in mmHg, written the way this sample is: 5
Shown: 160
